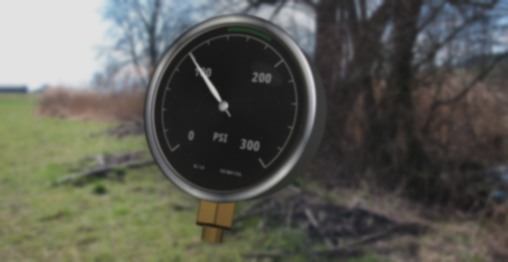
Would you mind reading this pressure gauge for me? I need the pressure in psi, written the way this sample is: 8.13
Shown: 100
